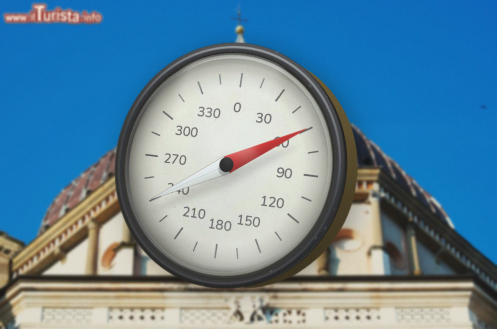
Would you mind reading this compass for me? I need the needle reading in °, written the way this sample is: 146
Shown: 60
